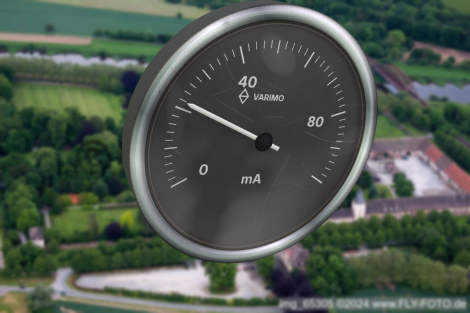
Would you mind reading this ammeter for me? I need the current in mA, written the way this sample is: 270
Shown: 22
